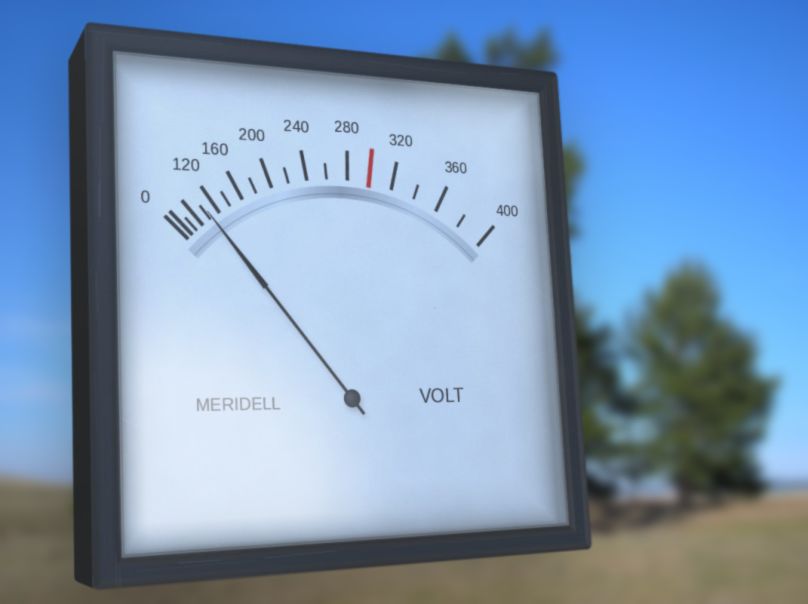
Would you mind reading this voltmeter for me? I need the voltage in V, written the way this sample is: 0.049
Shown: 100
